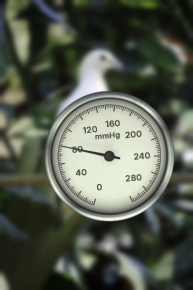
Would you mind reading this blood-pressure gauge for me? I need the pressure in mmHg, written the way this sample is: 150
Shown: 80
